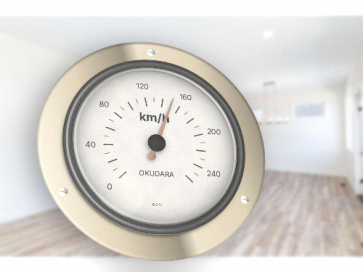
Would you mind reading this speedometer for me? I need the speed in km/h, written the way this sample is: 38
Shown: 150
